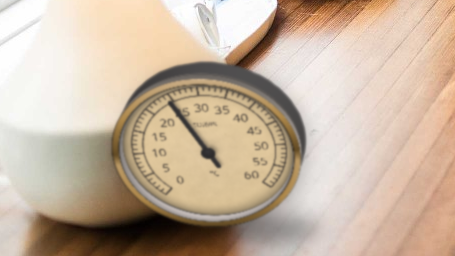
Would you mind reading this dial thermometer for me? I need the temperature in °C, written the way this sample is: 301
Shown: 25
